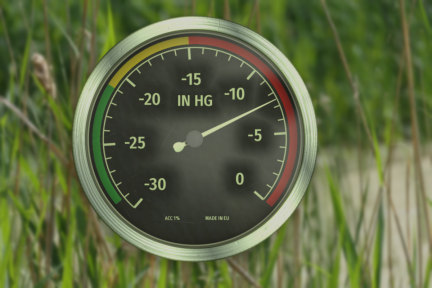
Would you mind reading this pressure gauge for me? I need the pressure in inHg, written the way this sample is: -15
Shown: -7.5
